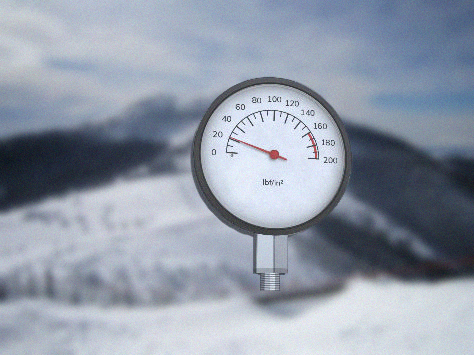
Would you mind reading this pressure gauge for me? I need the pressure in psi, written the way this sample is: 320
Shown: 20
